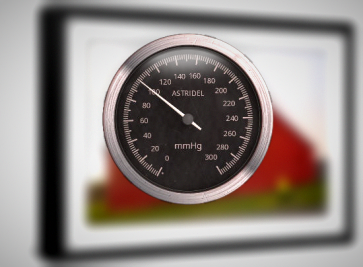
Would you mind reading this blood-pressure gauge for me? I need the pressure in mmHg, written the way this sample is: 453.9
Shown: 100
